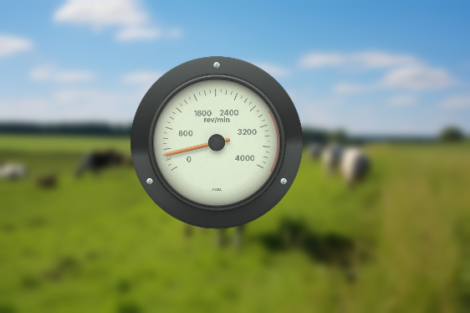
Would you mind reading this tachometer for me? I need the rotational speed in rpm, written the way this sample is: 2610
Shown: 300
